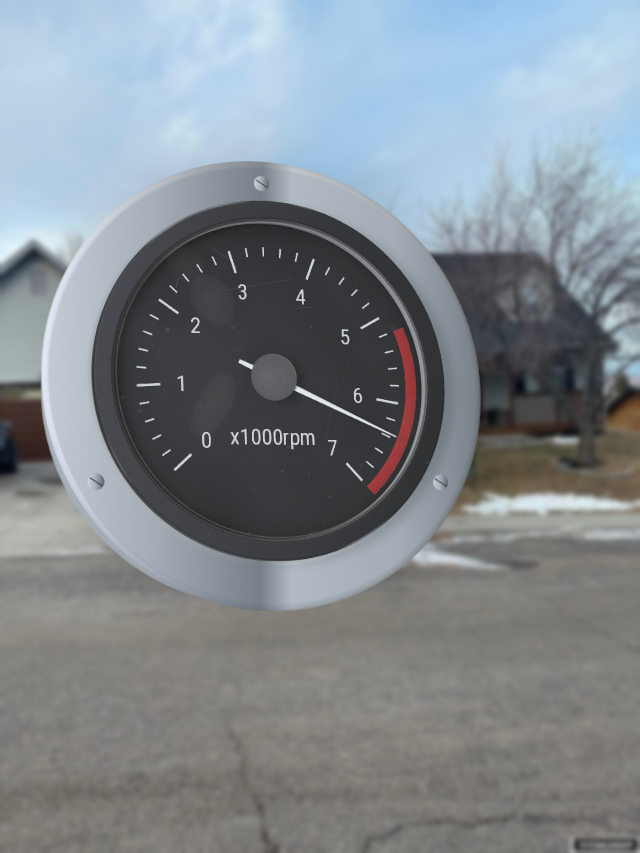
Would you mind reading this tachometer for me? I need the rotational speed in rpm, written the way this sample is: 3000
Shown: 6400
